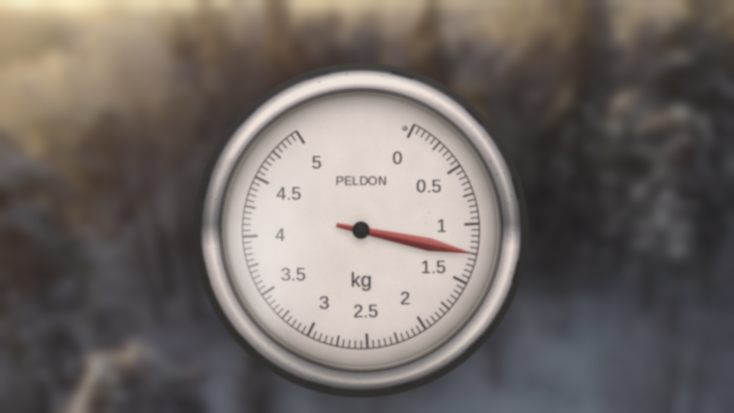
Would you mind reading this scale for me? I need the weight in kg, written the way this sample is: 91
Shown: 1.25
